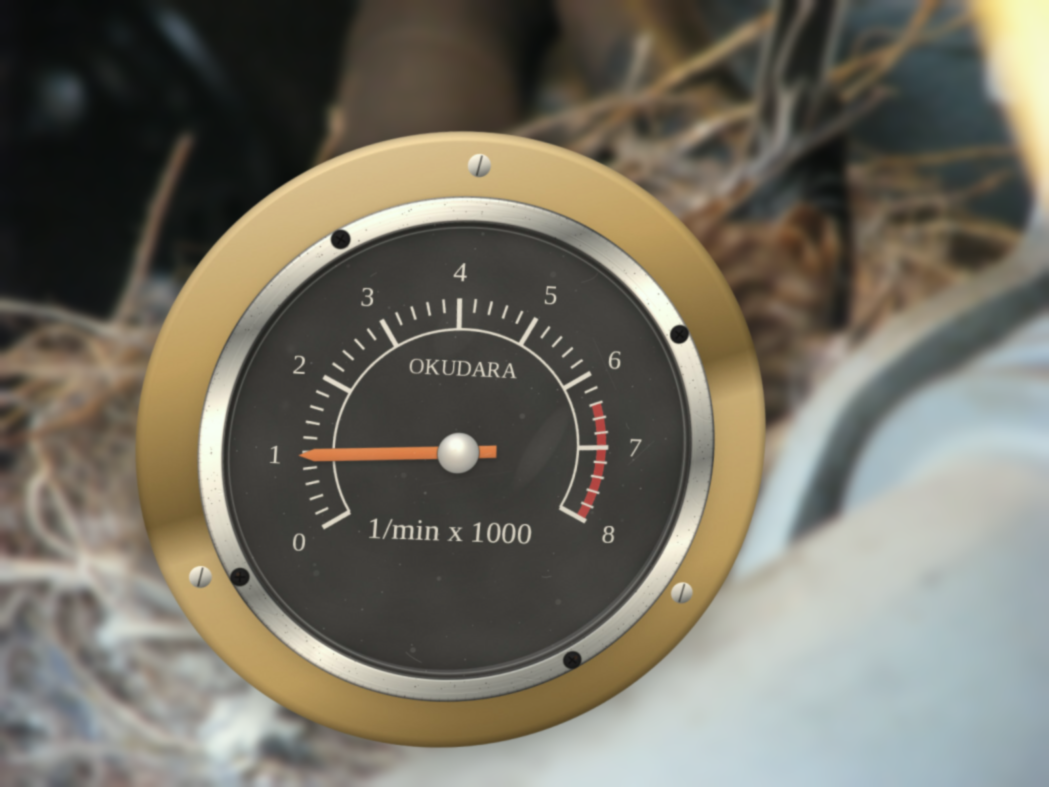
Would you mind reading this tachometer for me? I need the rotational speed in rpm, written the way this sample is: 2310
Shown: 1000
